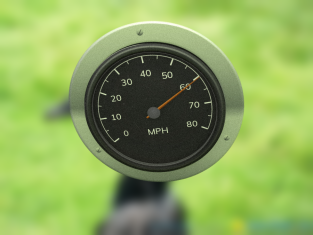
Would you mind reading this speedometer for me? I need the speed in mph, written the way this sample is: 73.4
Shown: 60
